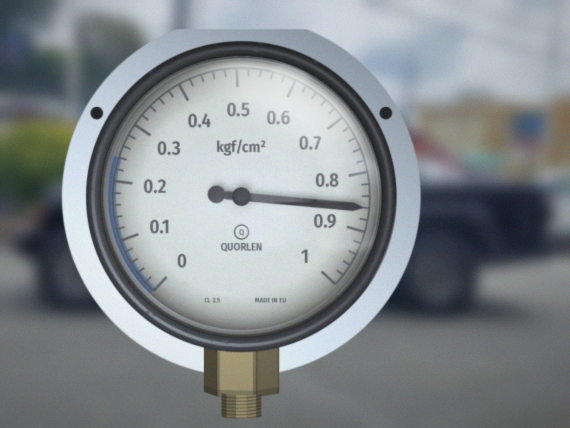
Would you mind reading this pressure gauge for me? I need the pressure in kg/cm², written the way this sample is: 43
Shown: 0.86
